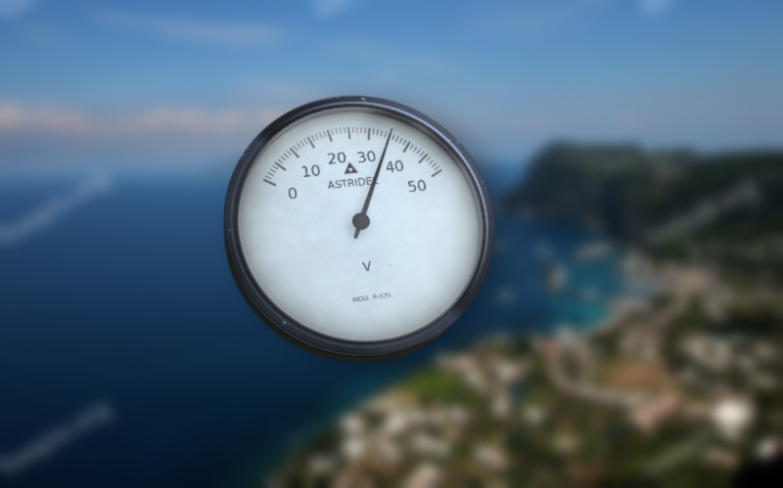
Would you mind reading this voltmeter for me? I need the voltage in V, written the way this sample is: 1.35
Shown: 35
